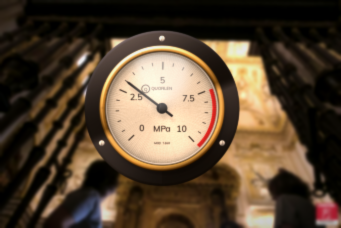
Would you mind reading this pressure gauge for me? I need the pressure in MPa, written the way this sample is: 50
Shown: 3
